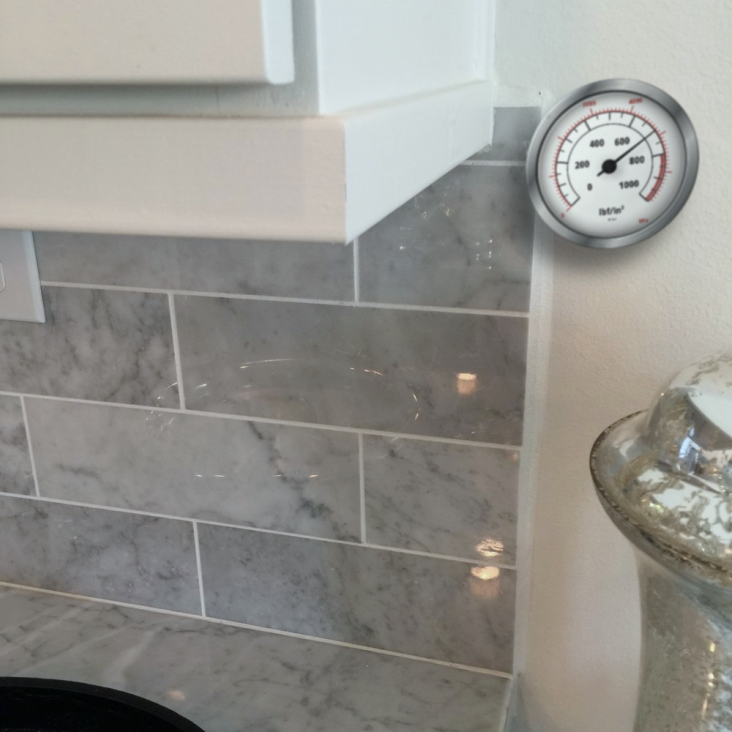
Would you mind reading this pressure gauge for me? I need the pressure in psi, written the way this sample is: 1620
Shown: 700
